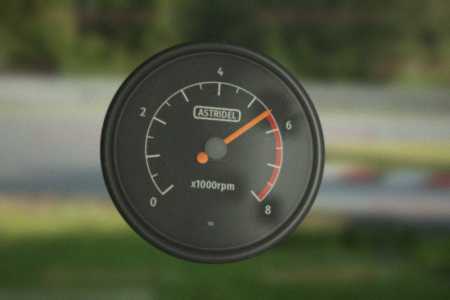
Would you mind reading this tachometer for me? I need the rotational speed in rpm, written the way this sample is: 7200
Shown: 5500
